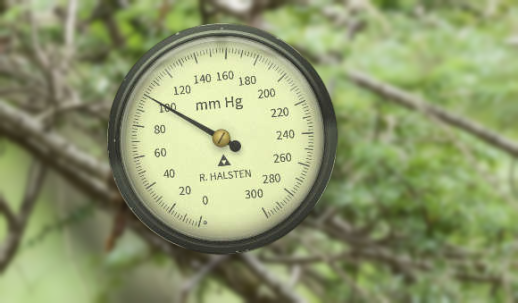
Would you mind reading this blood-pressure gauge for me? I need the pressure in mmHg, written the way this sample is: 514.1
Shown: 100
